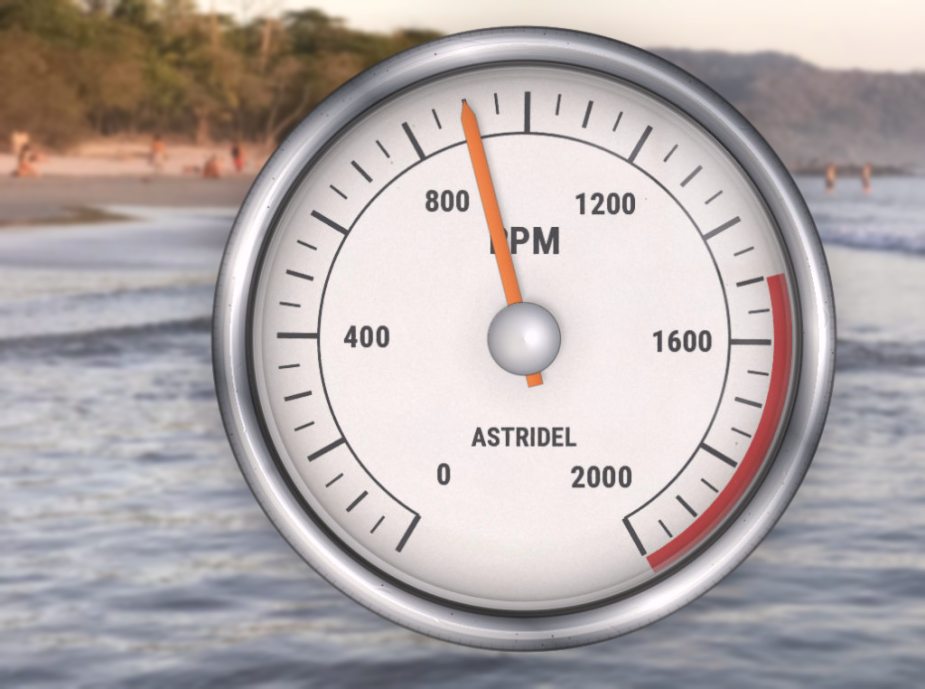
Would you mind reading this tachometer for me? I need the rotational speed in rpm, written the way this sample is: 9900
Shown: 900
